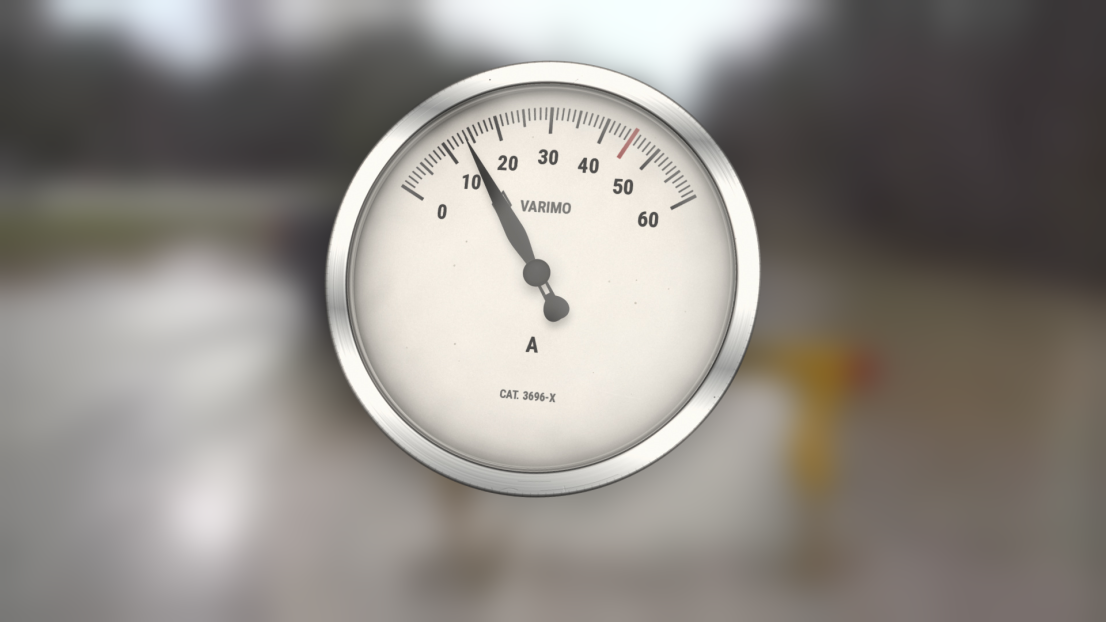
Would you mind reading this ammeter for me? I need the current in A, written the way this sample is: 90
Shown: 14
